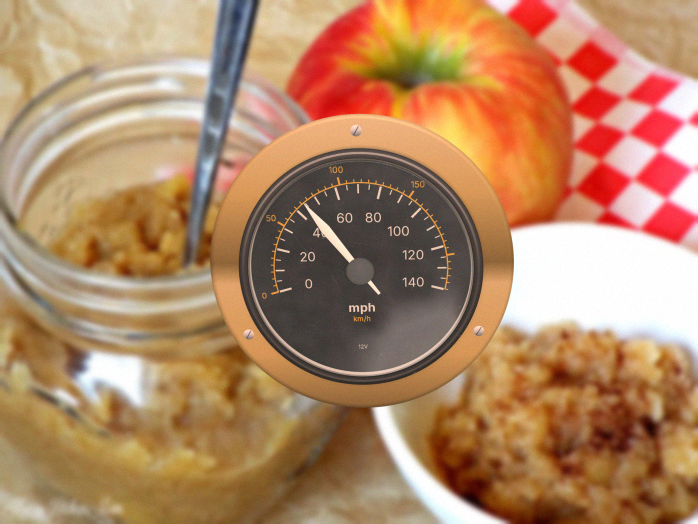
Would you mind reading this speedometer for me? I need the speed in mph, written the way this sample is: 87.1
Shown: 45
